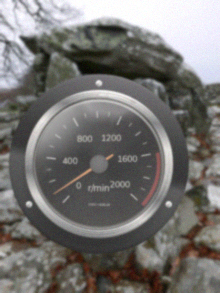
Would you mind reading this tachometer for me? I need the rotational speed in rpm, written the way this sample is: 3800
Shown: 100
